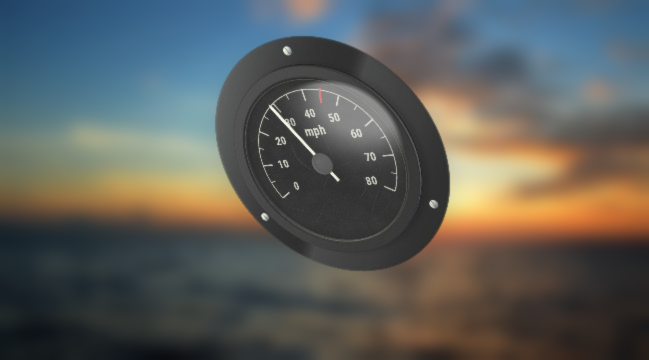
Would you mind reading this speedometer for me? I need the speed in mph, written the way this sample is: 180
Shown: 30
